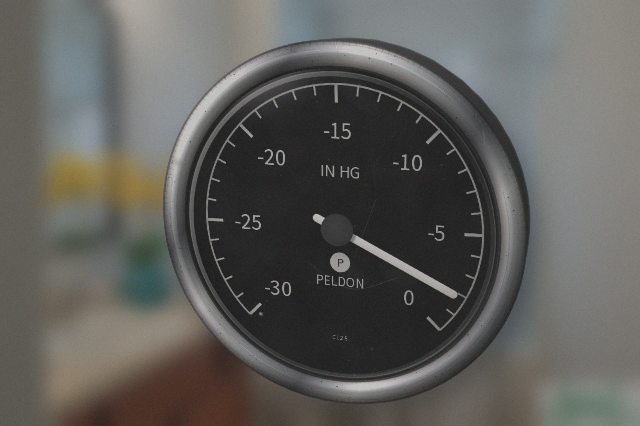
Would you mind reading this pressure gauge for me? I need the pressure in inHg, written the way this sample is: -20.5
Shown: -2
